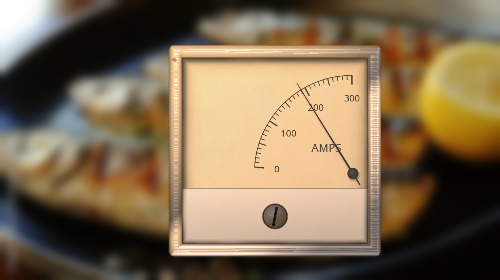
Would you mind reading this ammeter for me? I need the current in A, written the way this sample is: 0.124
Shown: 190
